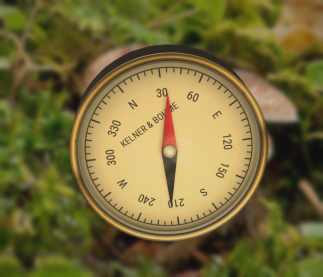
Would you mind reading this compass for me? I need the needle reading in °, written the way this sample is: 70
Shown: 35
